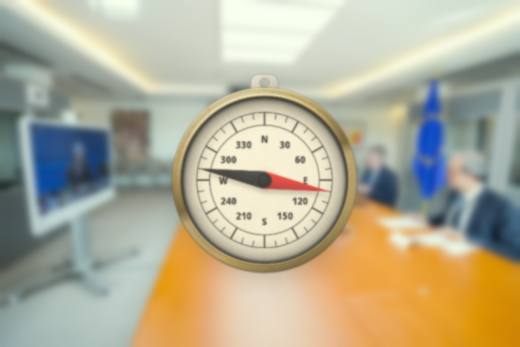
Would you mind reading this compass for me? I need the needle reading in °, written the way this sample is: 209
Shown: 100
